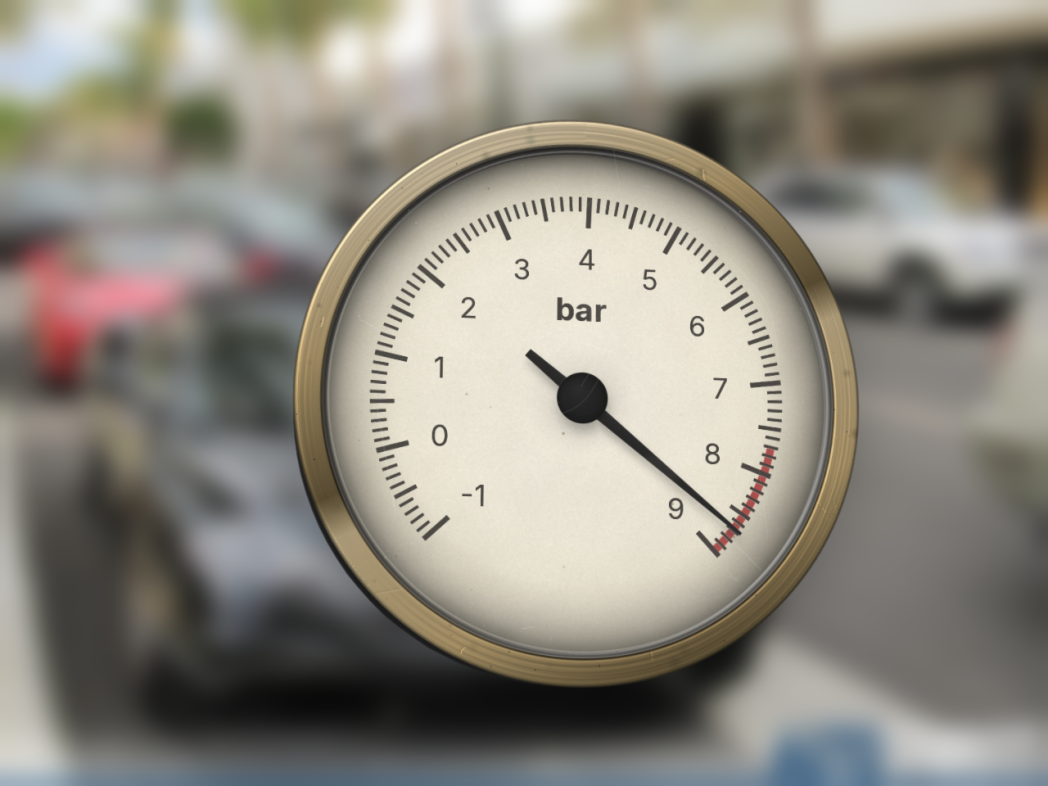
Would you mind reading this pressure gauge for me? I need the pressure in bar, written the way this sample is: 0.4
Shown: 8.7
